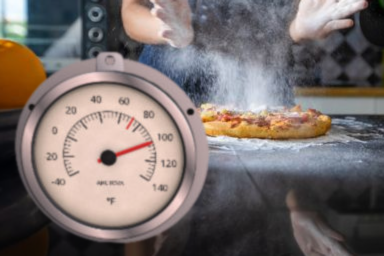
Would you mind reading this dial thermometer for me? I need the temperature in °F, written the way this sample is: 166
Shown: 100
